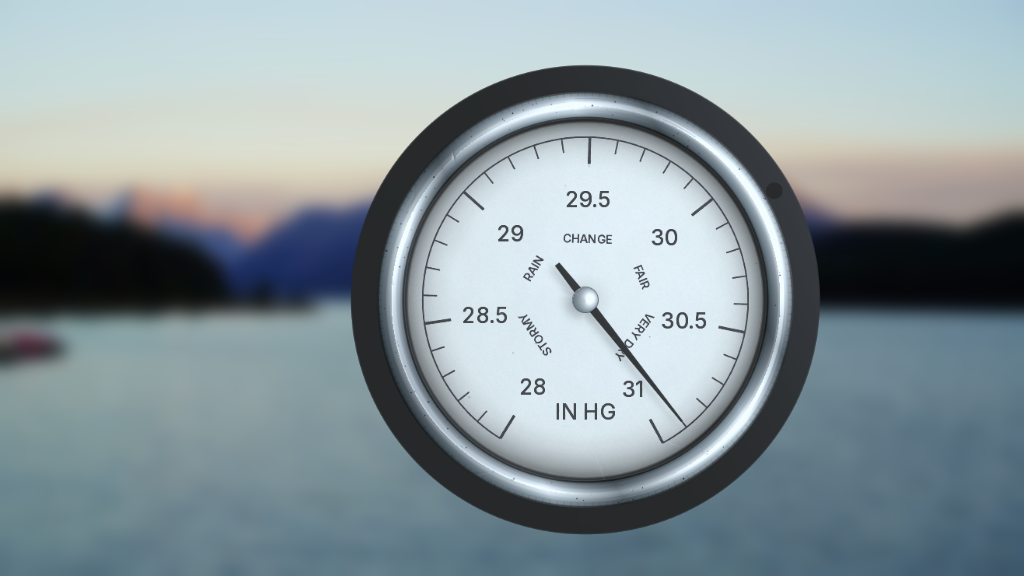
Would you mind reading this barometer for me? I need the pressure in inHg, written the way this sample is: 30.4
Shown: 30.9
